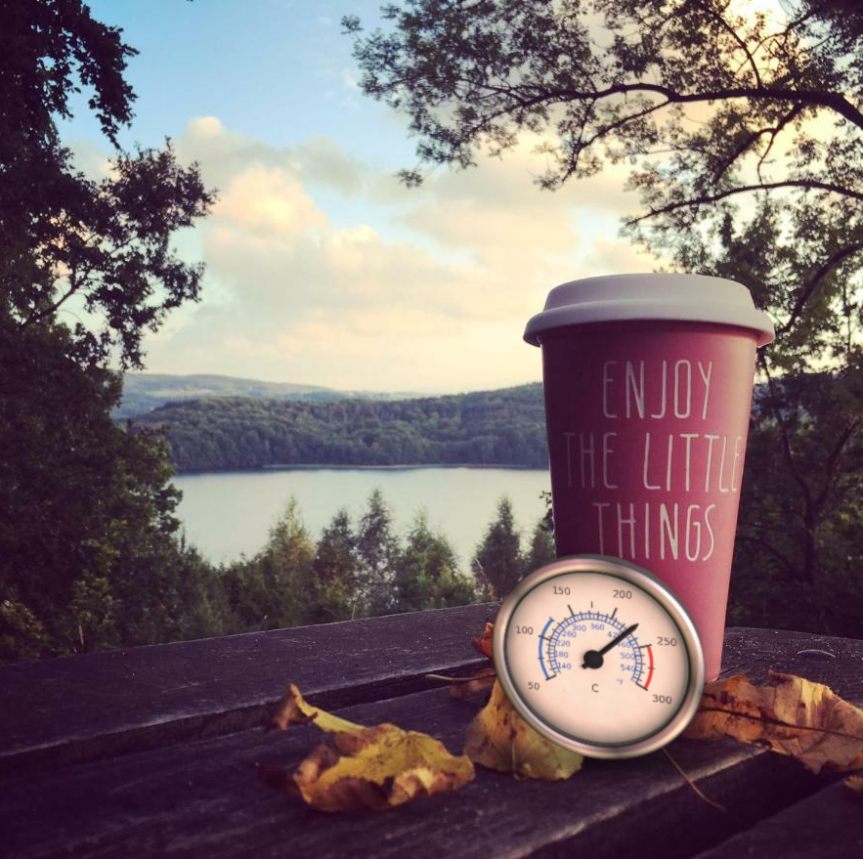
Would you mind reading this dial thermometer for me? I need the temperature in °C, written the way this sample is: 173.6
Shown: 225
